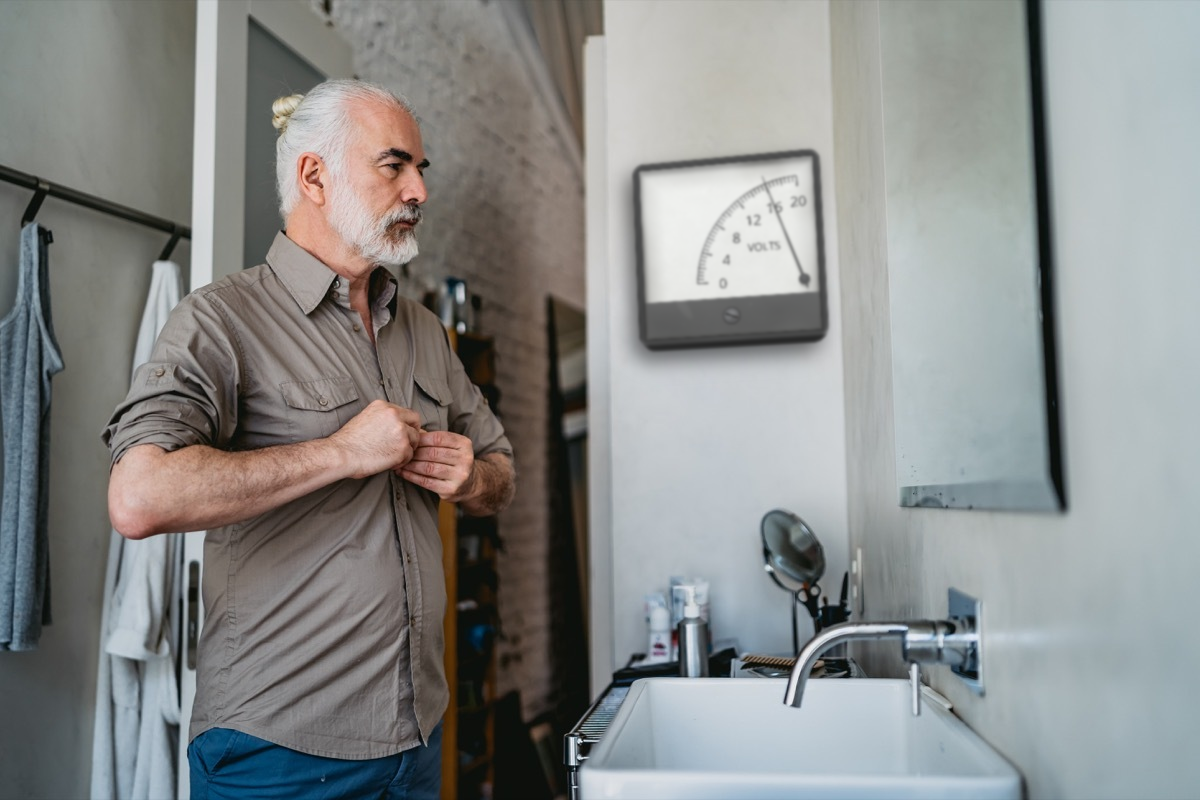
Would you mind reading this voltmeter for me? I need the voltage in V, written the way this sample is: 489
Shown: 16
